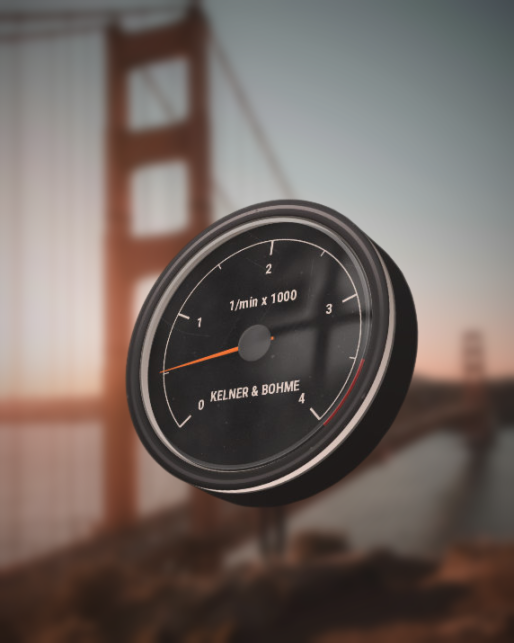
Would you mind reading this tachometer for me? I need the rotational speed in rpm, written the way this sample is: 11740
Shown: 500
